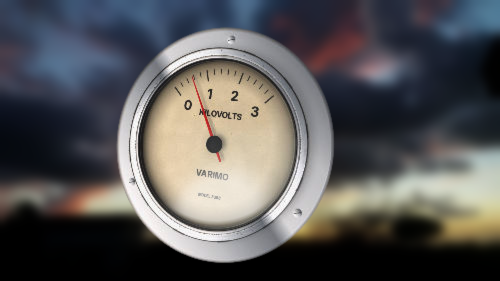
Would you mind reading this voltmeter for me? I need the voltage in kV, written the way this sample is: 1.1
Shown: 0.6
